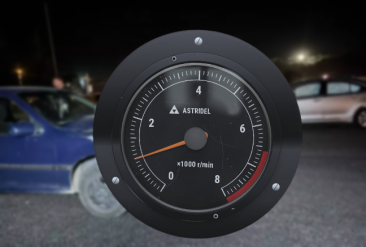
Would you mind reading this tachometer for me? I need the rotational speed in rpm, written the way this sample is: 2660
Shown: 1000
